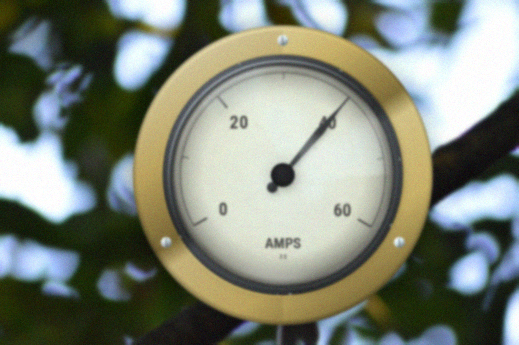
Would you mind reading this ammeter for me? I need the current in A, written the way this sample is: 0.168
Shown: 40
